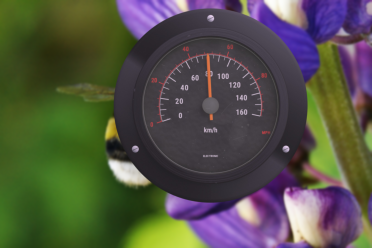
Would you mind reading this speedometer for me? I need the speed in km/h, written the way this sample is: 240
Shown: 80
